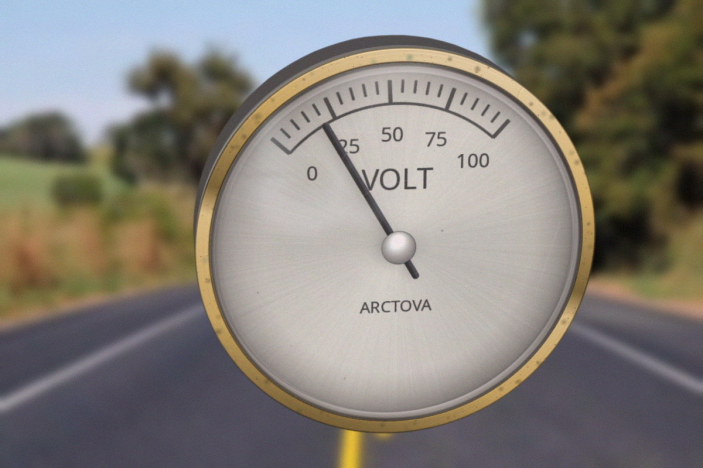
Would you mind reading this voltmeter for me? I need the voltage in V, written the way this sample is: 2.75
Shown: 20
